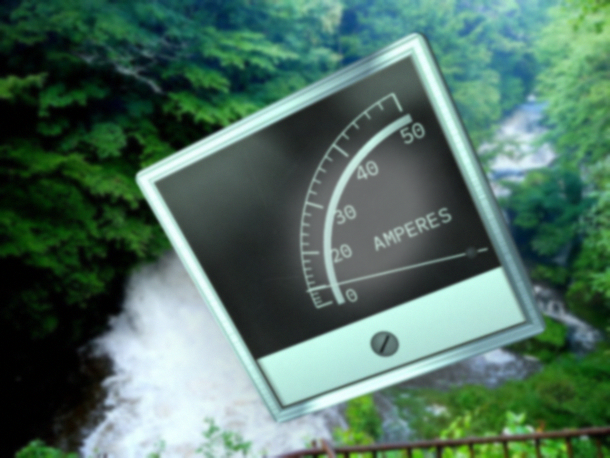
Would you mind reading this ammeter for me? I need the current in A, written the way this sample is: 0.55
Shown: 10
